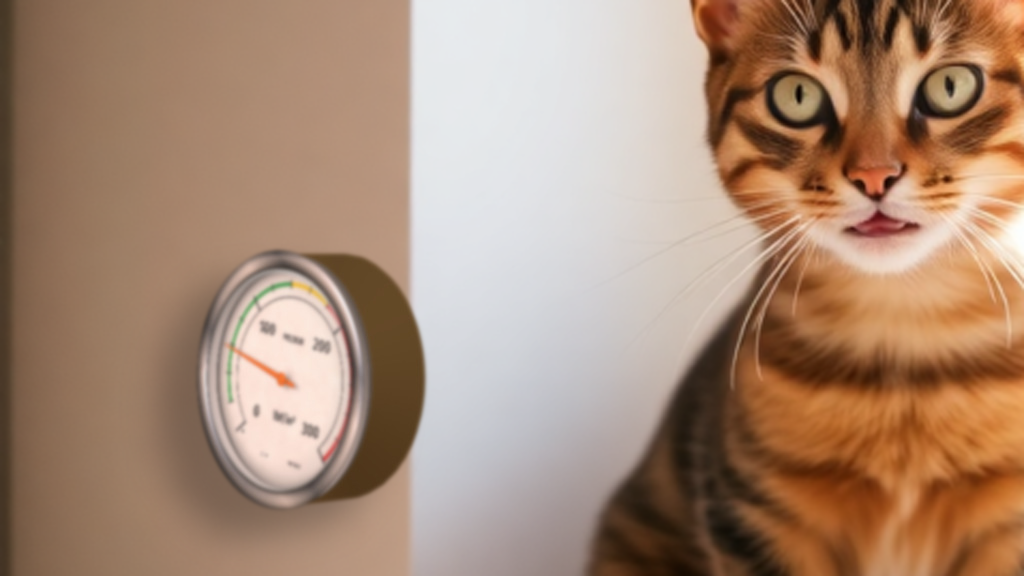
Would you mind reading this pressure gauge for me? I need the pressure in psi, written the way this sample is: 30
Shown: 60
